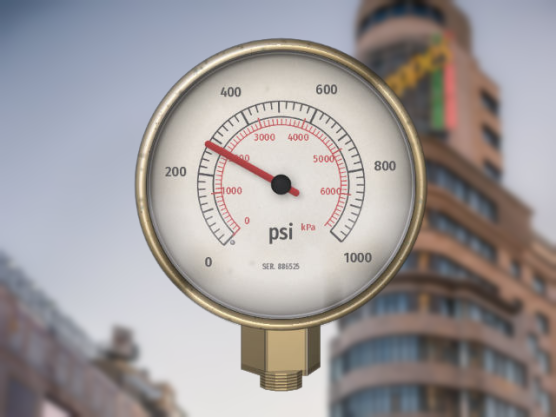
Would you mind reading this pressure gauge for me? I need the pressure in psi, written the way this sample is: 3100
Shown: 280
